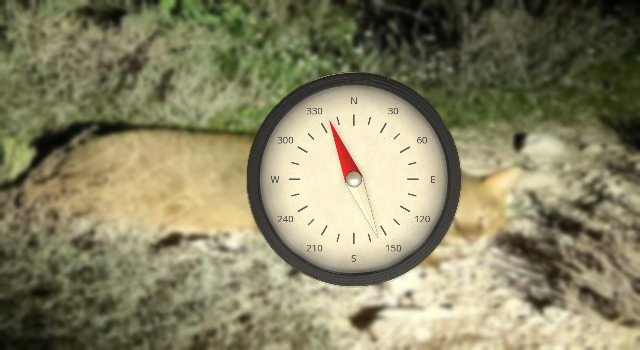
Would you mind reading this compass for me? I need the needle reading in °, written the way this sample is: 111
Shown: 337.5
